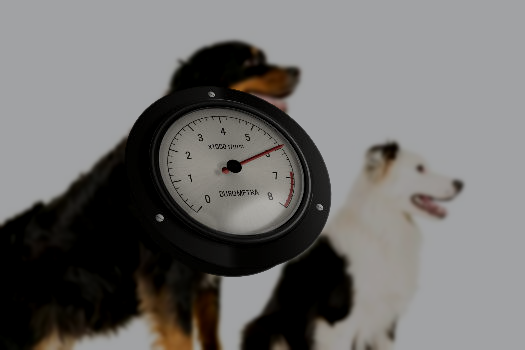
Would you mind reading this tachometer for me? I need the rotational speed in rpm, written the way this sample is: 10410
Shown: 6000
